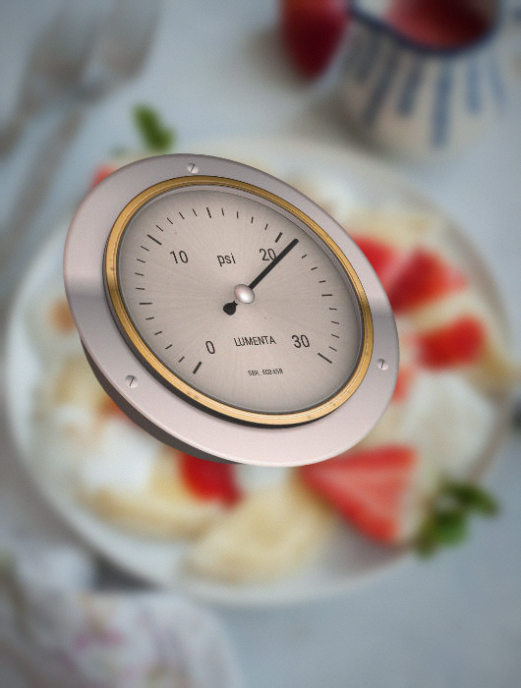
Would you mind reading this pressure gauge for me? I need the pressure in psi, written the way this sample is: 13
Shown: 21
